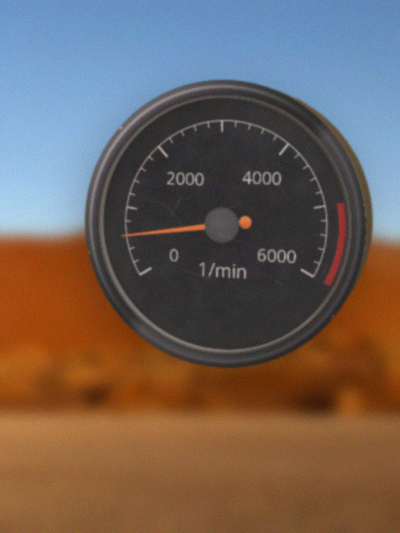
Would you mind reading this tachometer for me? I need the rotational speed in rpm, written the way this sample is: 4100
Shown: 600
